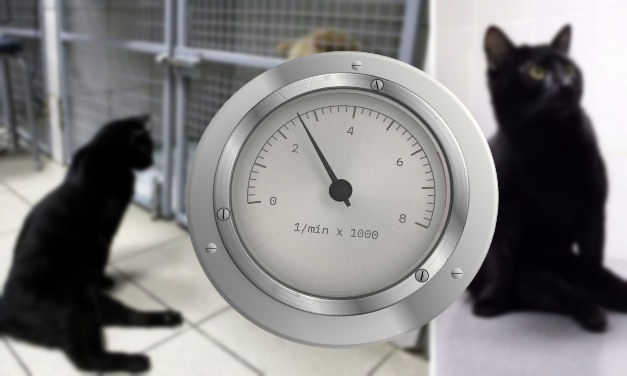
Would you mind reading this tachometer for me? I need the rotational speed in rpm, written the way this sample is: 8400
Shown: 2600
